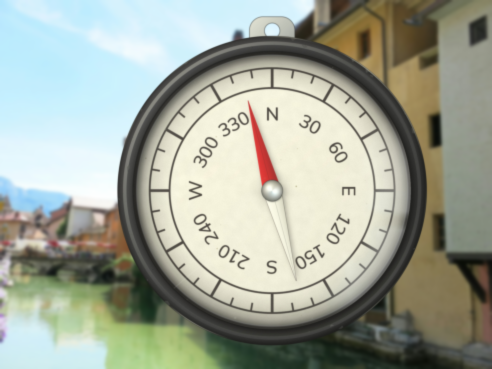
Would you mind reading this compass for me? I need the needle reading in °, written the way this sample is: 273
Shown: 345
